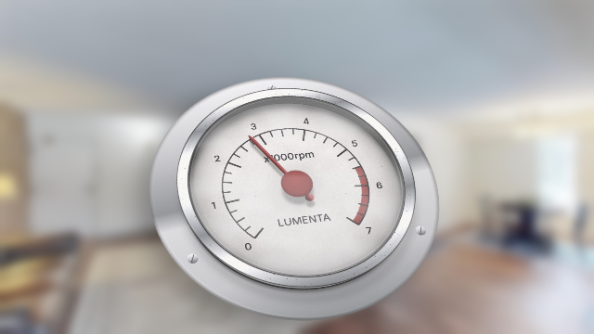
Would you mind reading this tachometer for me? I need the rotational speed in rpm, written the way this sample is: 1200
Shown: 2750
